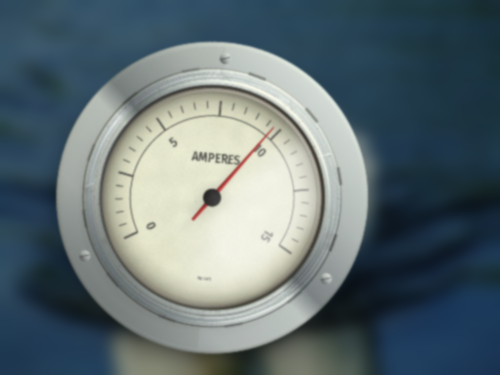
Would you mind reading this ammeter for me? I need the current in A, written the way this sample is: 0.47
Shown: 9.75
